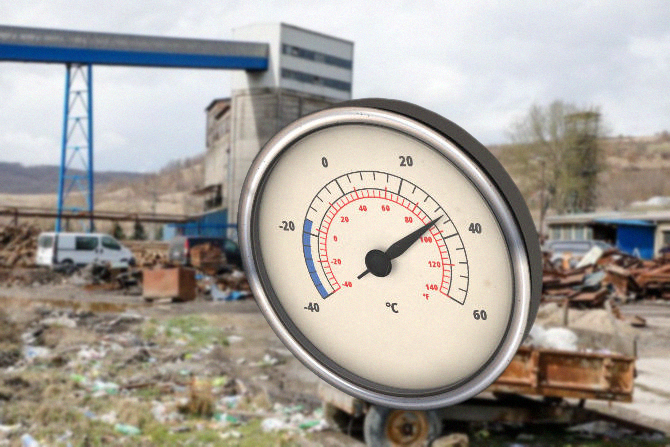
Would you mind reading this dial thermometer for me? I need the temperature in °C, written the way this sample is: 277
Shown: 34
